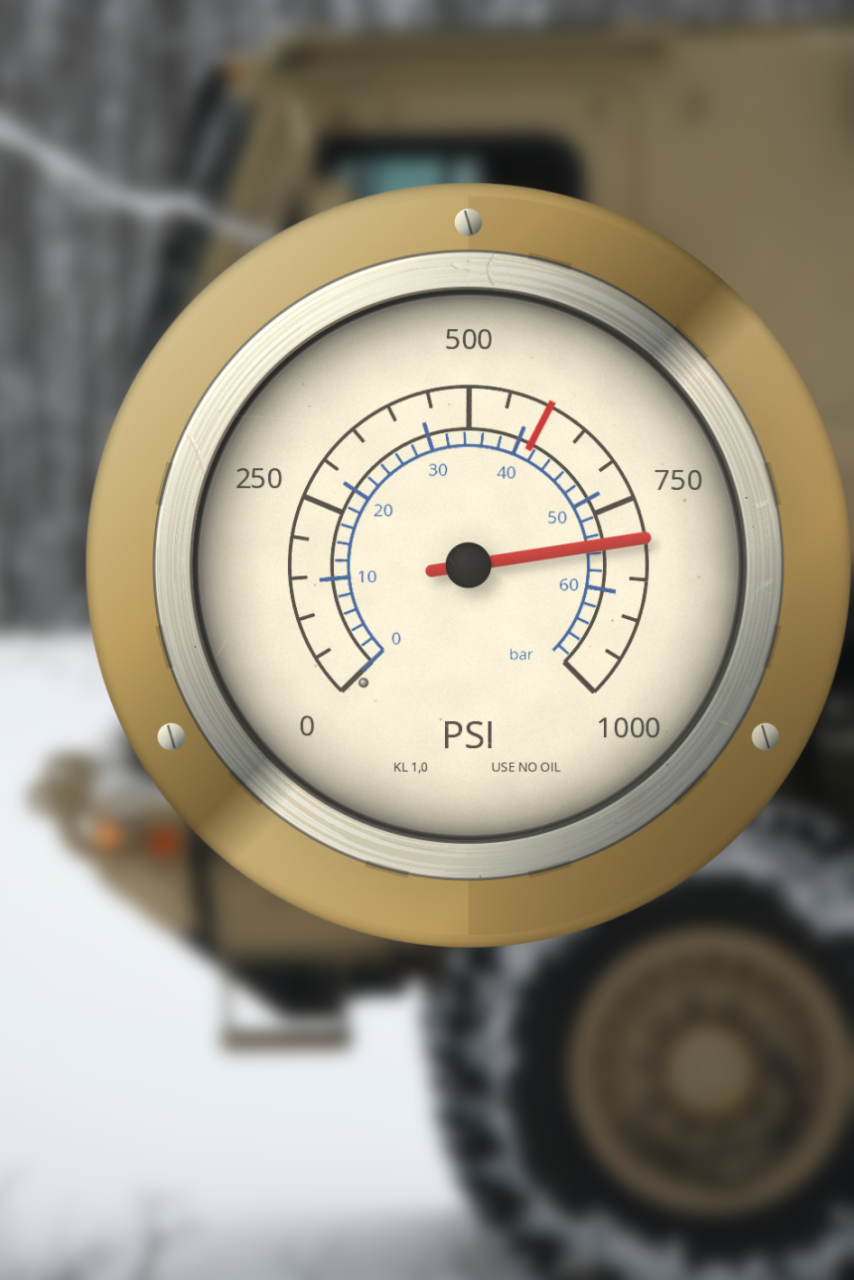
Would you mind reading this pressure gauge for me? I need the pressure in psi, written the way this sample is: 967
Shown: 800
